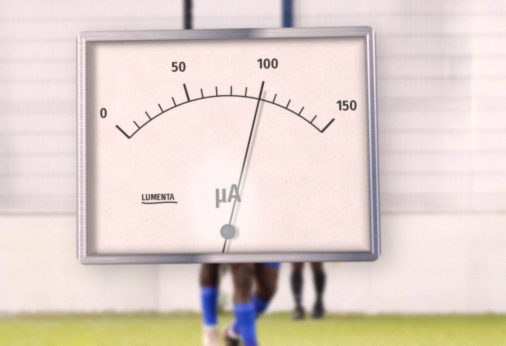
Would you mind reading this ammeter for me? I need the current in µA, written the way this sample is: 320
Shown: 100
